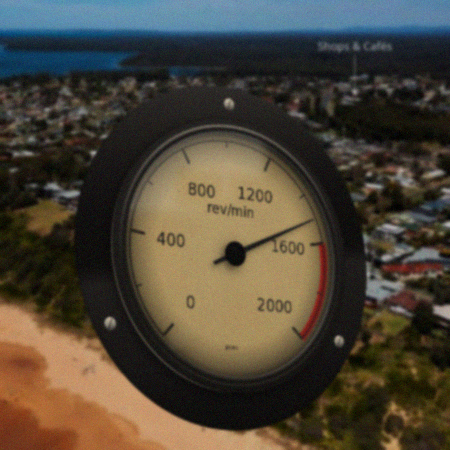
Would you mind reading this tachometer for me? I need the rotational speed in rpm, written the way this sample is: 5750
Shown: 1500
